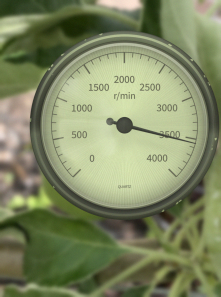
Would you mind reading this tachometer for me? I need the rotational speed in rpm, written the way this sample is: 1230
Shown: 3550
